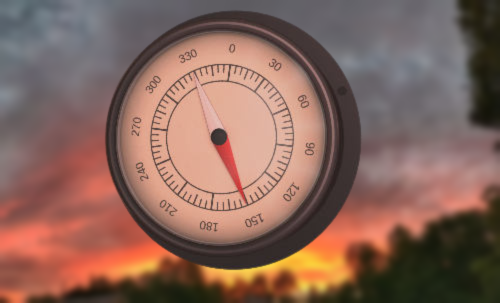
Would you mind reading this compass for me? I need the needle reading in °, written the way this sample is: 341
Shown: 150
